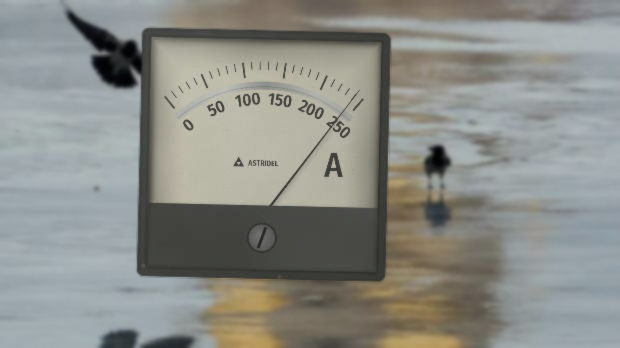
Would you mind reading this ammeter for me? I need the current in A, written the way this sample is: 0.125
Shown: 240
